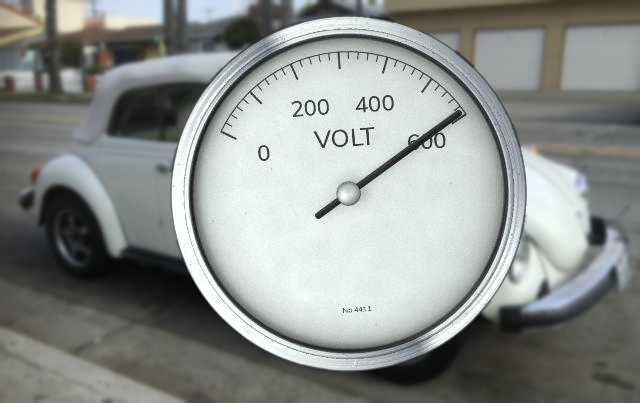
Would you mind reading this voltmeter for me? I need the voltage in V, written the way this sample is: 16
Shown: 590
